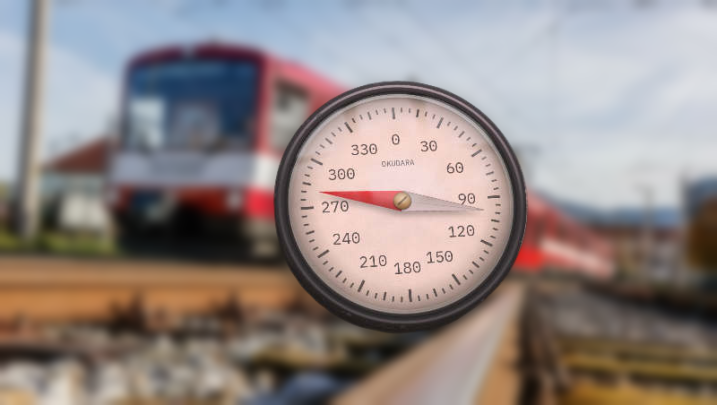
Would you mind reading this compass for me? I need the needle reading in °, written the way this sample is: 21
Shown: 280
